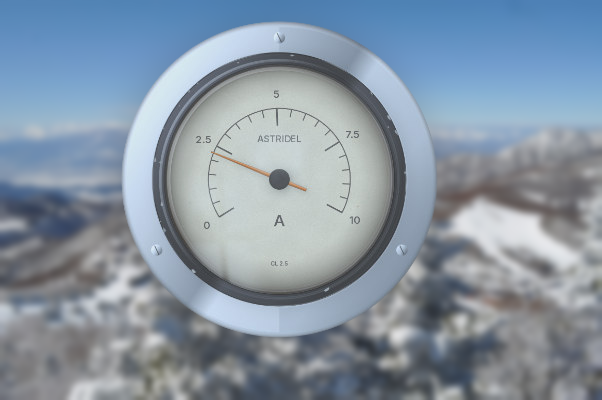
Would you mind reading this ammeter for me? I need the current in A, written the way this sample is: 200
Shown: 2.25
